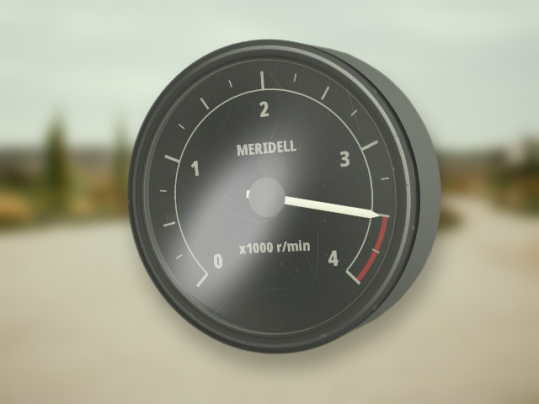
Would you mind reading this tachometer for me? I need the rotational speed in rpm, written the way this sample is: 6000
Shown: 3500
